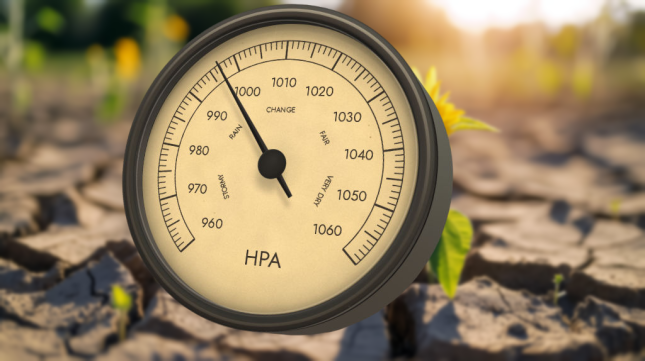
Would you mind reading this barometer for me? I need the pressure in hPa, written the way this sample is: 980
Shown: 997
